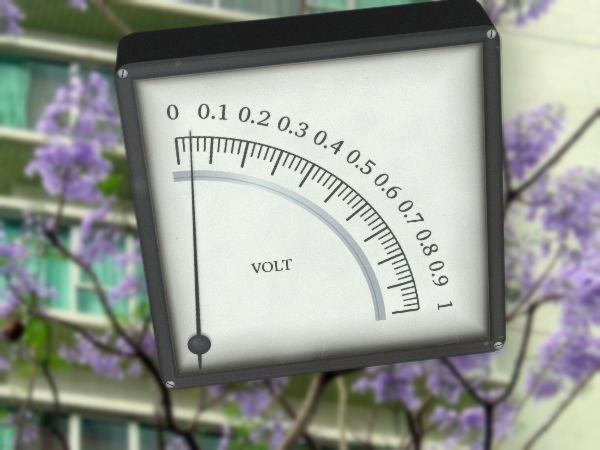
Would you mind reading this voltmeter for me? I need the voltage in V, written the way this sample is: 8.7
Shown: 0.04
